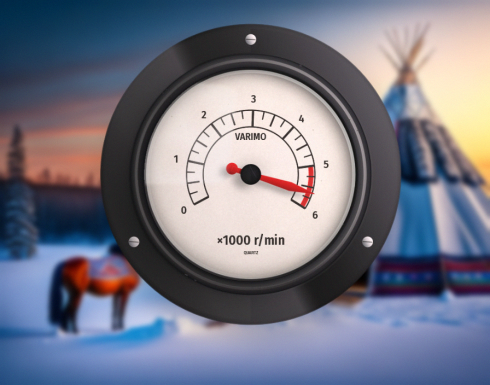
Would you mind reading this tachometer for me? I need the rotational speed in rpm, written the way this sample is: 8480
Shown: 5625
